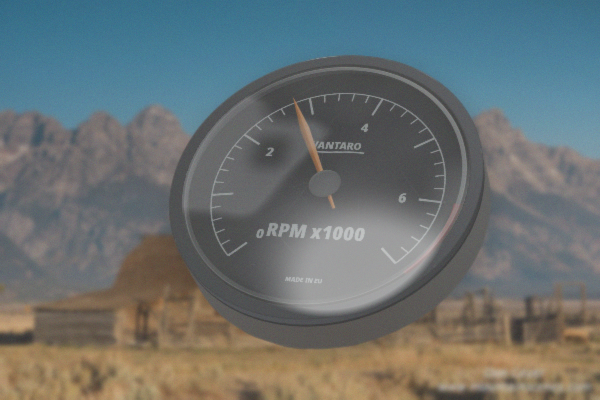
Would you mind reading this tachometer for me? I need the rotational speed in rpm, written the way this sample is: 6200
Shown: 2800
